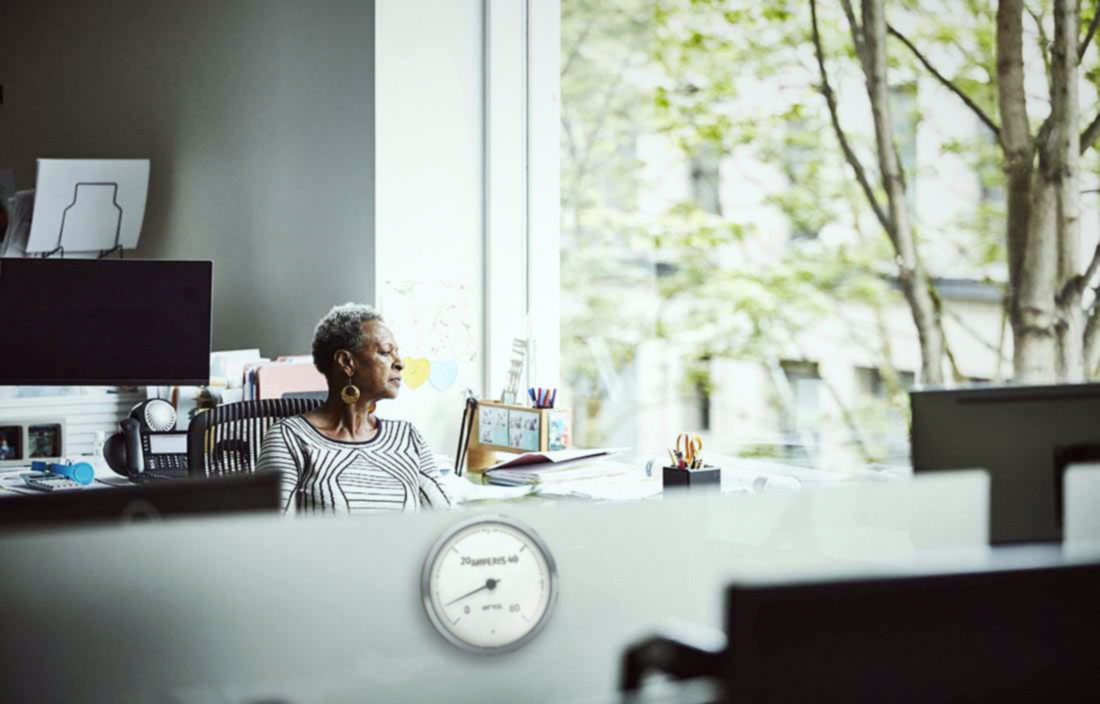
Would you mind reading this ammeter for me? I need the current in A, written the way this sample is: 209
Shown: 5
